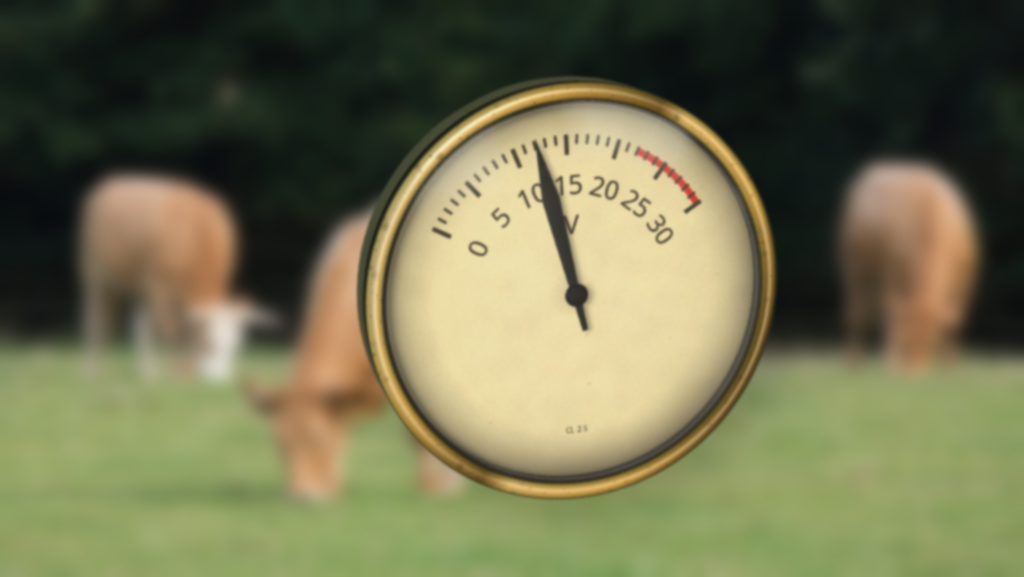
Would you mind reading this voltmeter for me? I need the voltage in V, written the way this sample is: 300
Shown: 12
